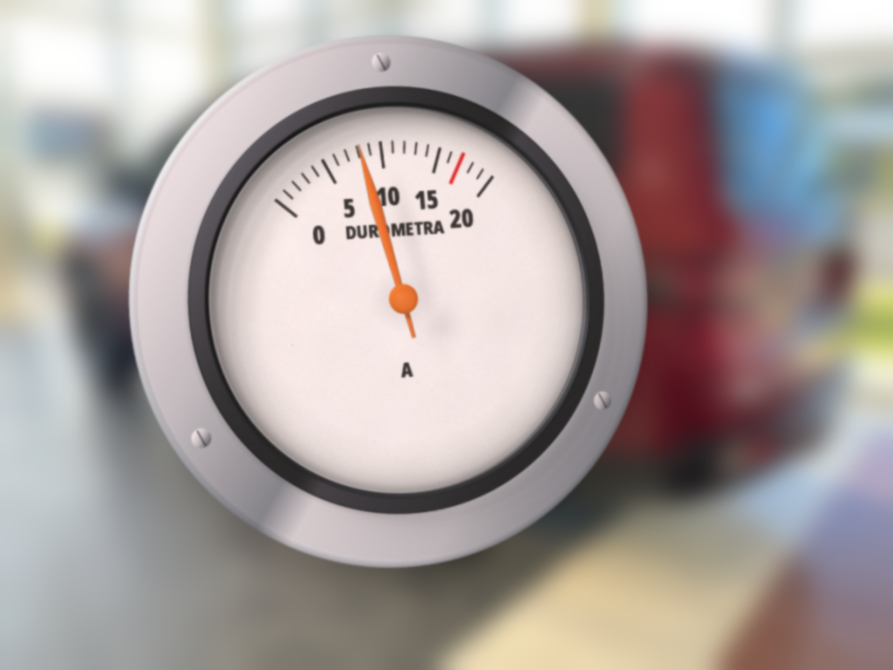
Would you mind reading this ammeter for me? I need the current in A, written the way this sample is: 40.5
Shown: 8
